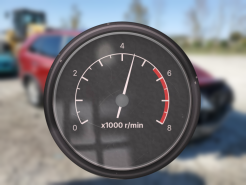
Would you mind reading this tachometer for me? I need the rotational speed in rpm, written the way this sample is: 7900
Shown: 4500
